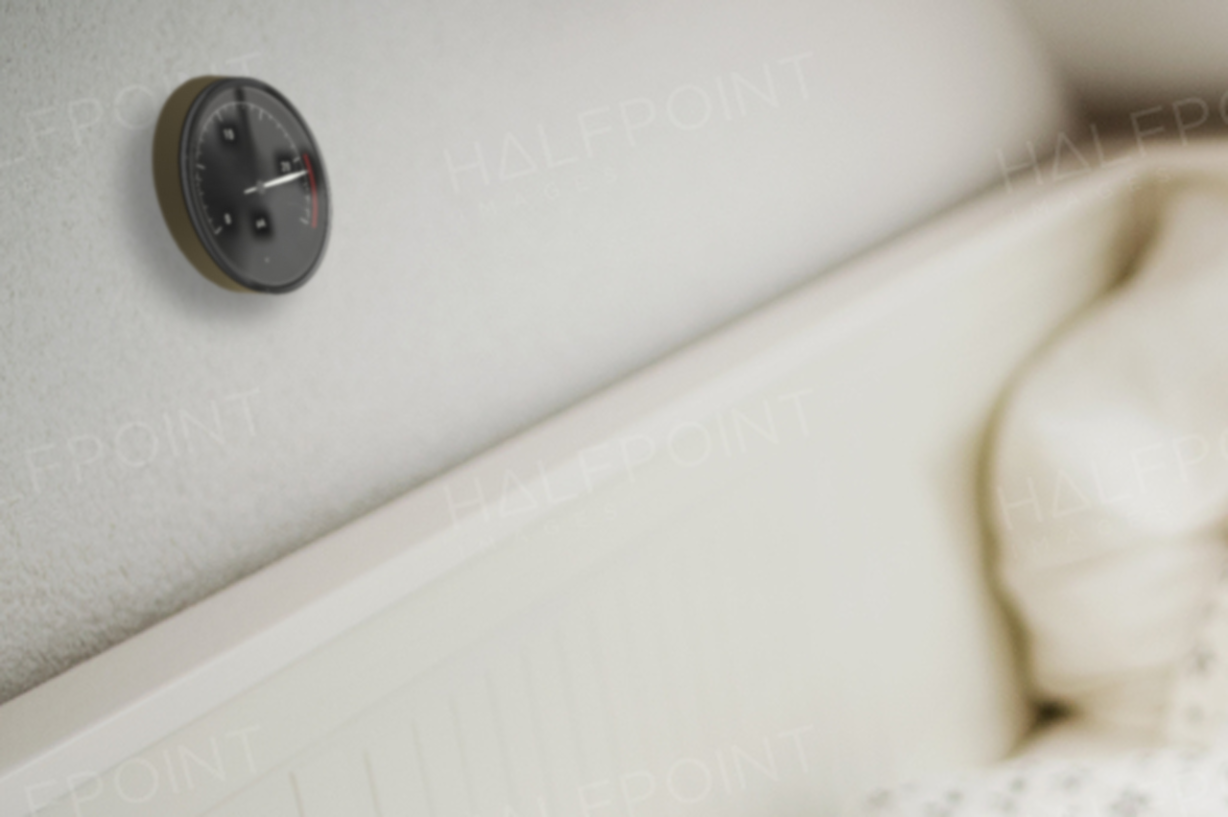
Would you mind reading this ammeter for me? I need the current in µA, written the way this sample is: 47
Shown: 21
